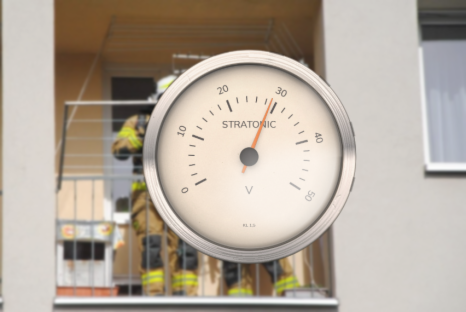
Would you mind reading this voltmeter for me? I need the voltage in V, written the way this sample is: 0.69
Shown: 29
